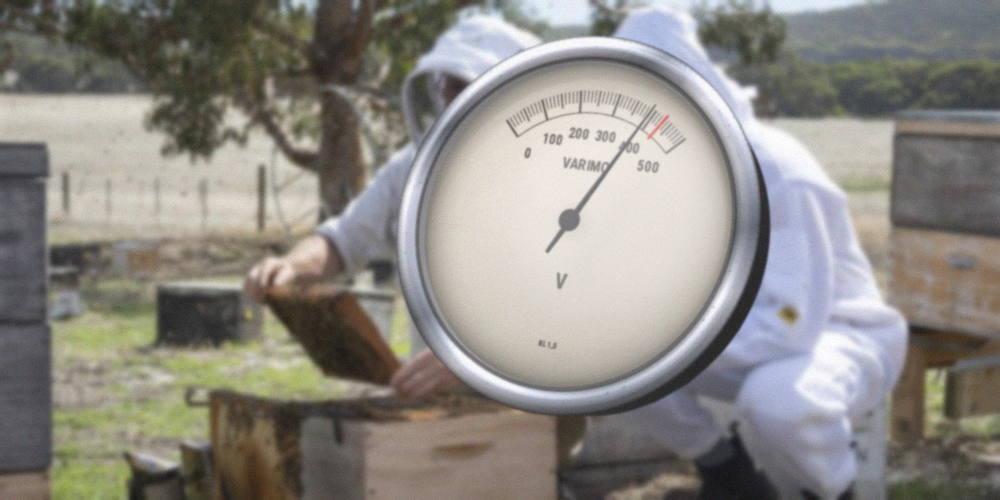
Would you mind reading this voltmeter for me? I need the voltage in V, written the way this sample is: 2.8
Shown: 400
